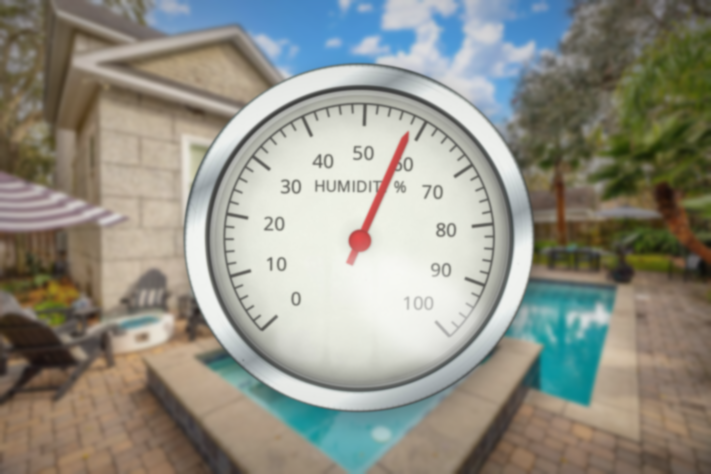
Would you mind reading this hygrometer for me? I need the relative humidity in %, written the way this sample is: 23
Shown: 58
